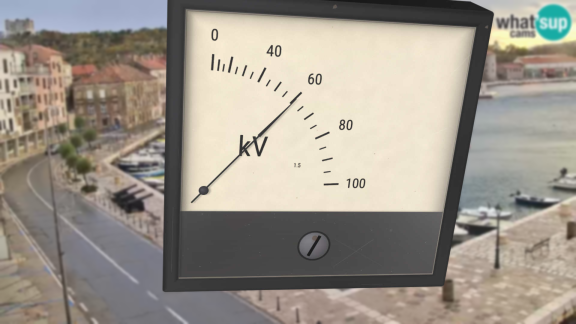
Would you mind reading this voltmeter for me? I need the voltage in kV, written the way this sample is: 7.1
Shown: 60
